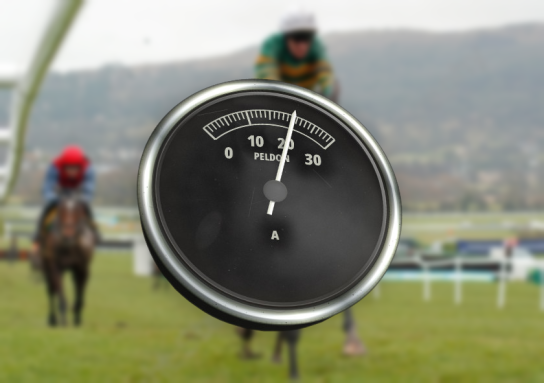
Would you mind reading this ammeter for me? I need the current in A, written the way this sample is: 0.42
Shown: 20
